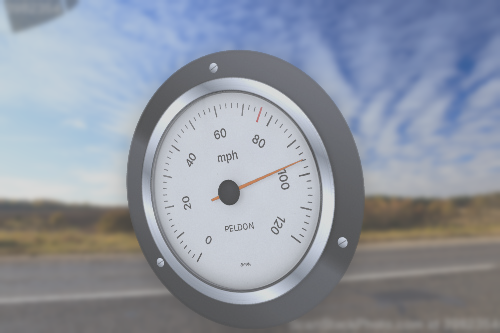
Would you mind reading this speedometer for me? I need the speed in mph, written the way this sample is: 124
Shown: 96
